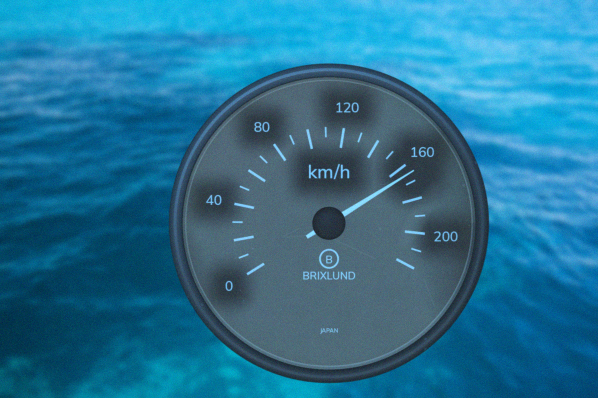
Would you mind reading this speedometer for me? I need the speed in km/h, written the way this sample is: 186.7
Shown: 165
